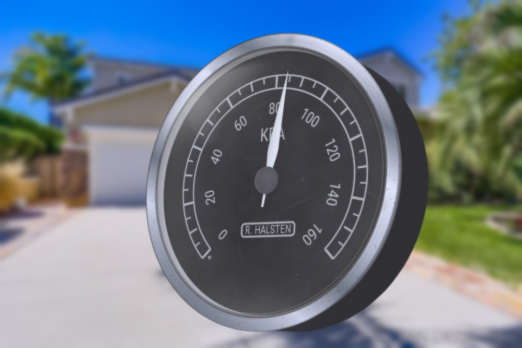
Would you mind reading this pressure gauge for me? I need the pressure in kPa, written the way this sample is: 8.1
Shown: 85
